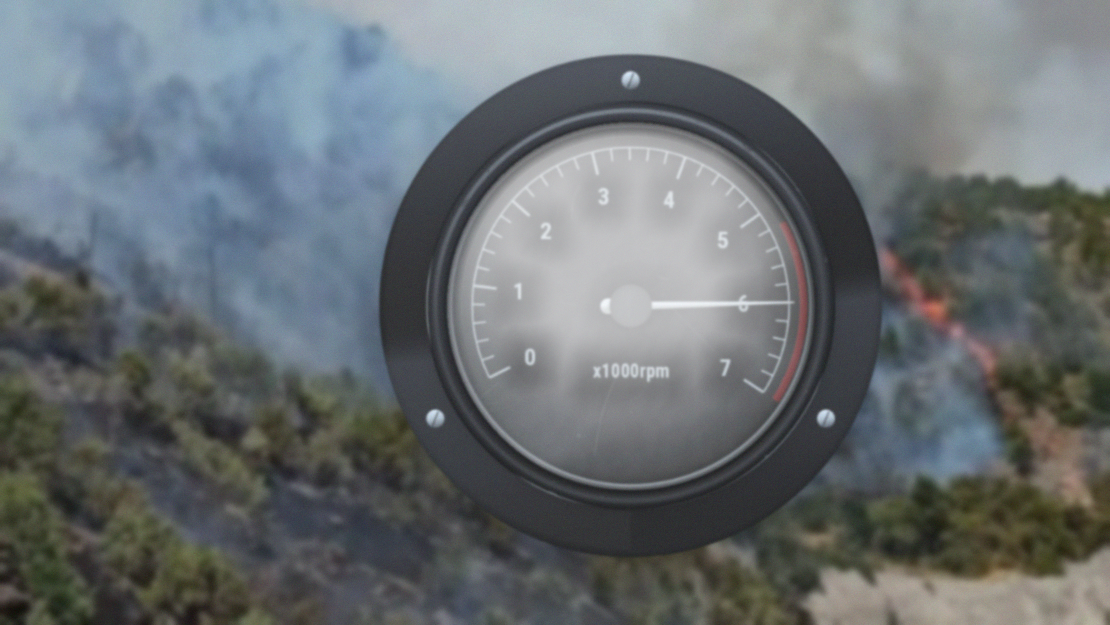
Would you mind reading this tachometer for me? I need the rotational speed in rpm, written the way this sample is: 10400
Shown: 6000
